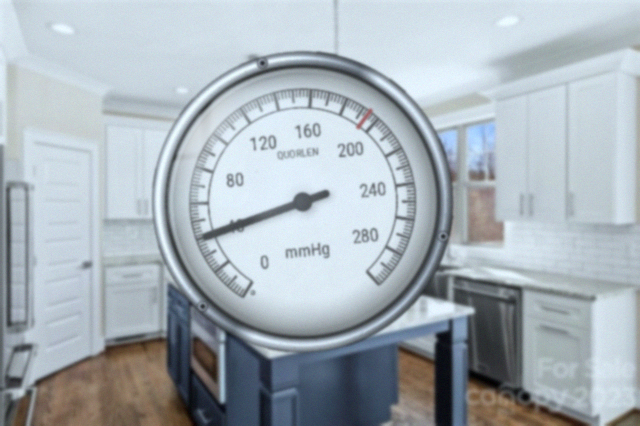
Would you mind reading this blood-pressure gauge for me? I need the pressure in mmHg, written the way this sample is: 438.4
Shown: 40
